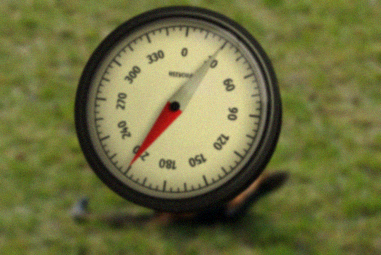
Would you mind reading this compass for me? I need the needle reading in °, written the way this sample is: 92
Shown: 210
